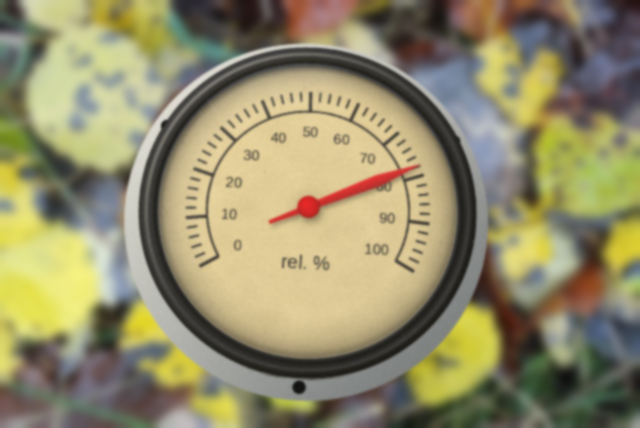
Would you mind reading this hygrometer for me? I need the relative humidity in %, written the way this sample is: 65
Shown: 78
